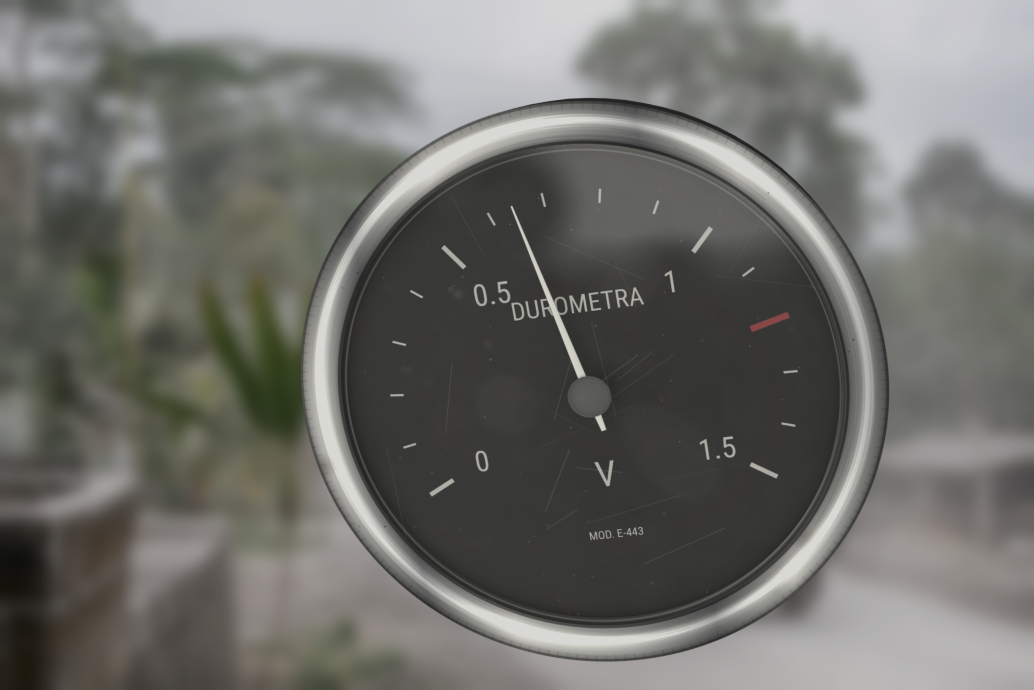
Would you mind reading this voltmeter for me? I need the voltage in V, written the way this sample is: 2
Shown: 0.65
